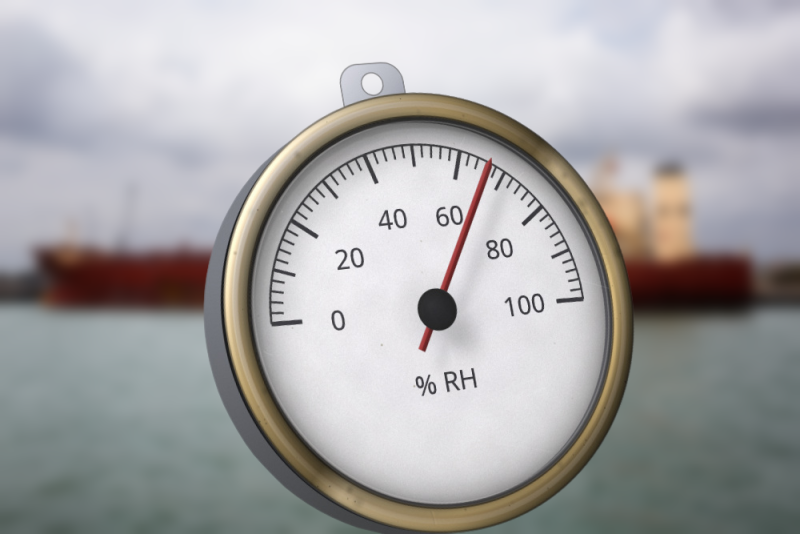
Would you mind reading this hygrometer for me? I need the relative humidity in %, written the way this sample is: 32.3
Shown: 66
